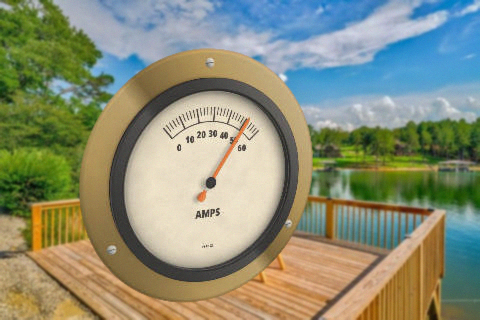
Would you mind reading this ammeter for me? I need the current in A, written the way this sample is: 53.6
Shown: 50
